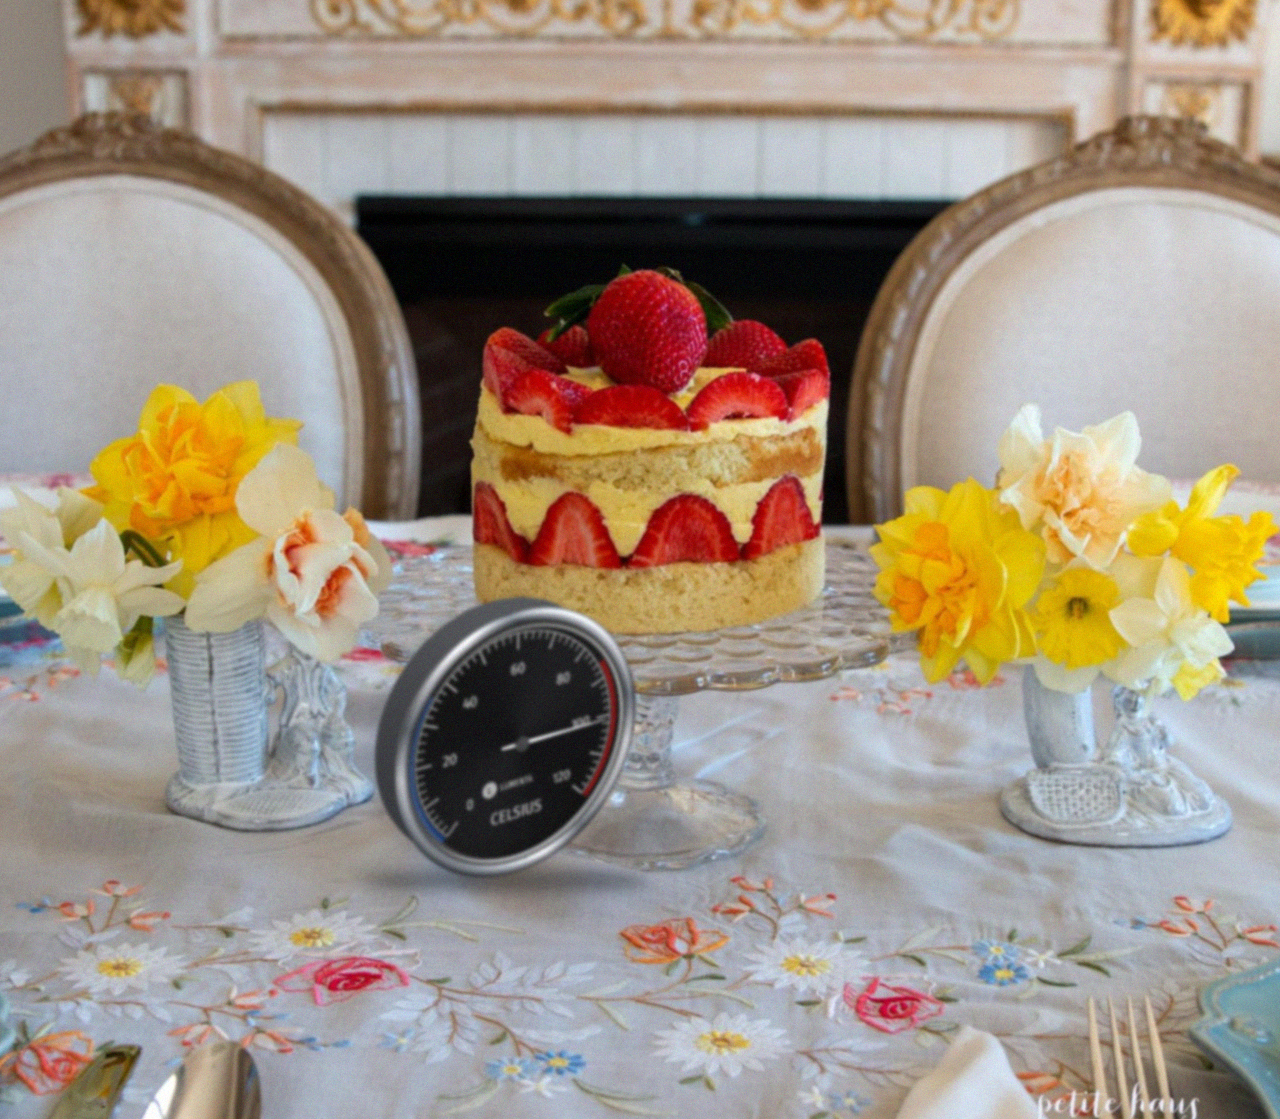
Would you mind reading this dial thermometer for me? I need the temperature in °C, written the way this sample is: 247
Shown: 100
